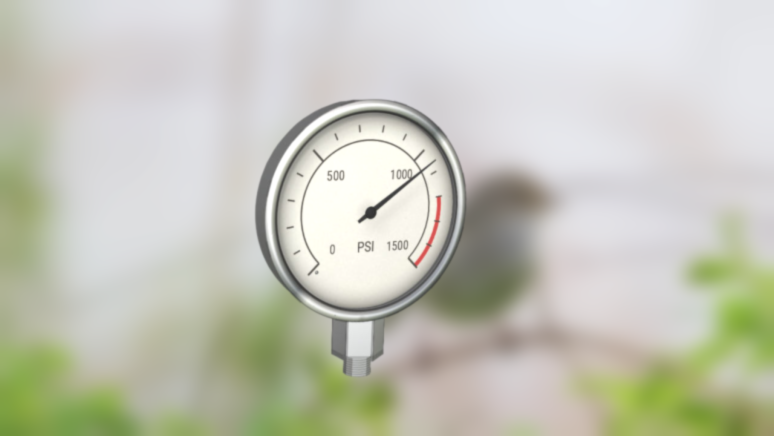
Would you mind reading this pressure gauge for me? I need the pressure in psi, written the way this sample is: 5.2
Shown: 1050
